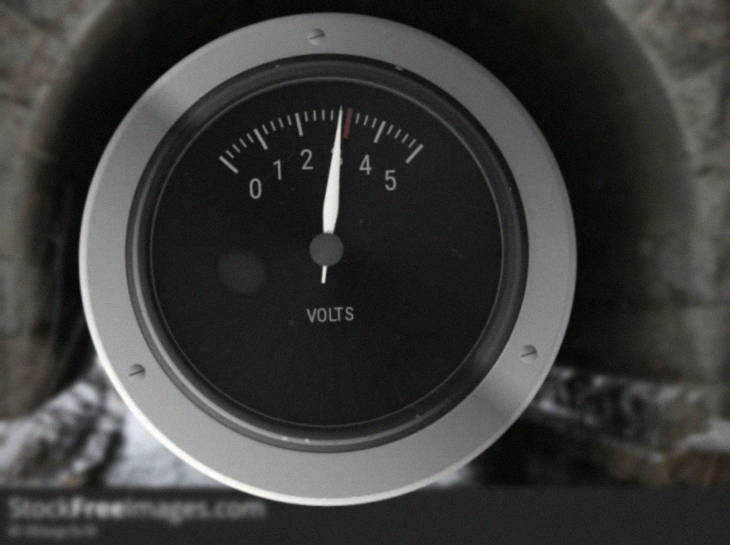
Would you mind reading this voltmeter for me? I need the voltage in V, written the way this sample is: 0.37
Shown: 3
